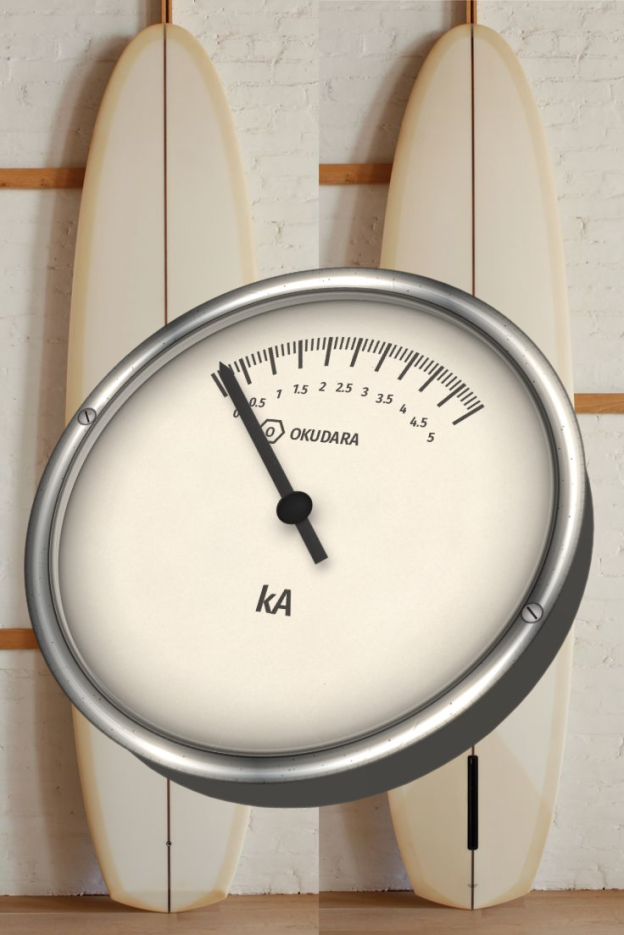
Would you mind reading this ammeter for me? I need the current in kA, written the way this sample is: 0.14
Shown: 0.2
